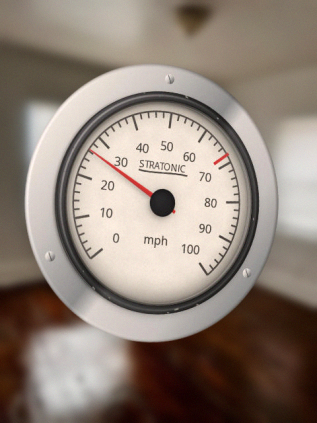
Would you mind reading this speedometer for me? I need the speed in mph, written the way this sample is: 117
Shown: 26
